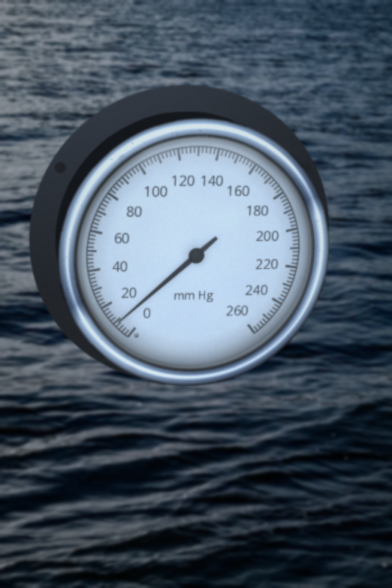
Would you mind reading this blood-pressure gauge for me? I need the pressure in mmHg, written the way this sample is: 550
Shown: 10
